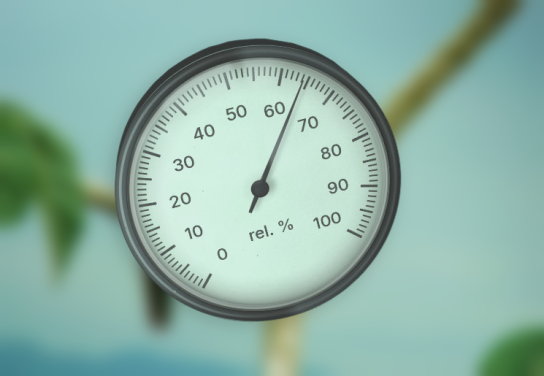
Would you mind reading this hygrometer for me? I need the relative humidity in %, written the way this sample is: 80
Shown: 64
